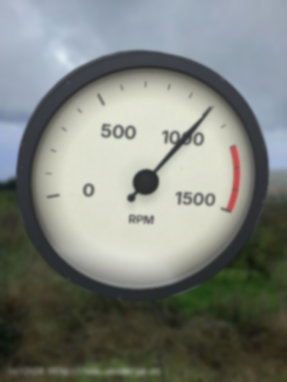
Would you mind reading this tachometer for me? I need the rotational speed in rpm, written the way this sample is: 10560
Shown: 1000
